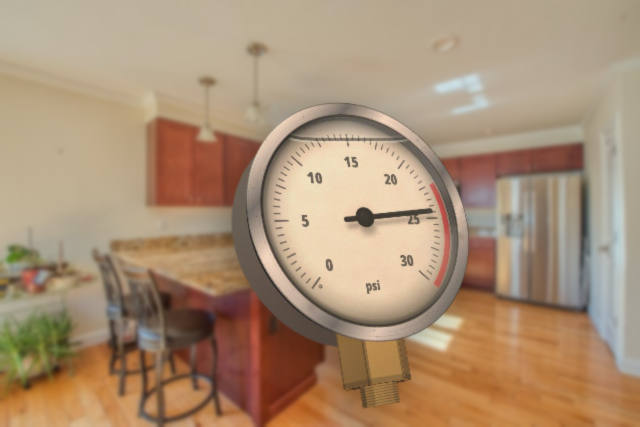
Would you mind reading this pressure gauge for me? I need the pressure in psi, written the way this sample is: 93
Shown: 24.5
